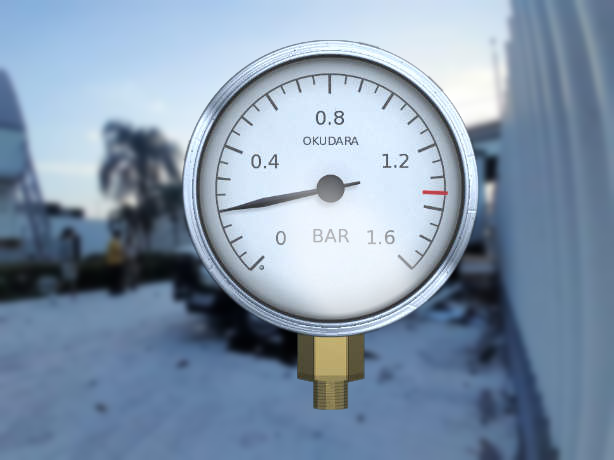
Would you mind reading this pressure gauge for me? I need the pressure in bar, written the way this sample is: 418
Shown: 0.2
